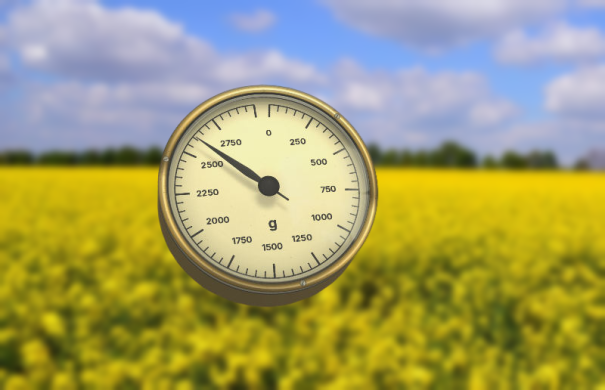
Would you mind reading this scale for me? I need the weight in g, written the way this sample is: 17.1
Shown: 2600
